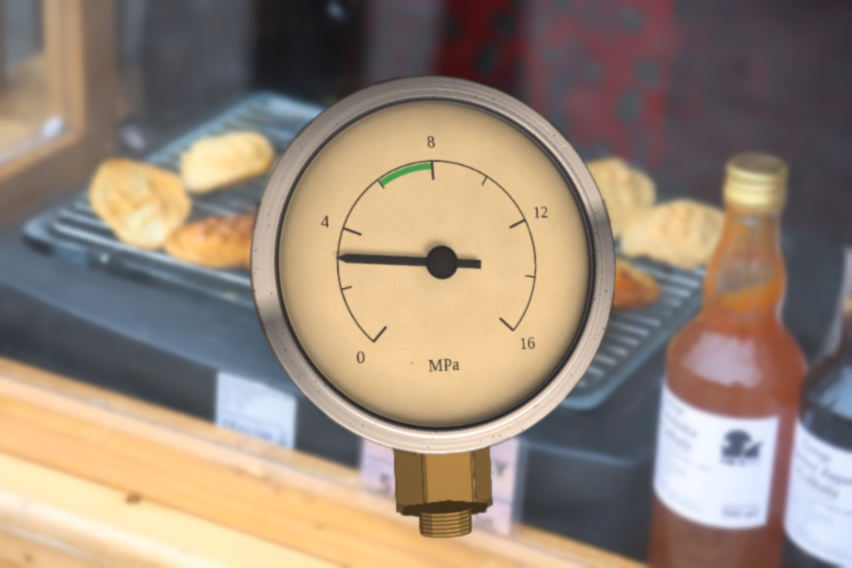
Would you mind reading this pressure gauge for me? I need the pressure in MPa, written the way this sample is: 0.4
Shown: 3
